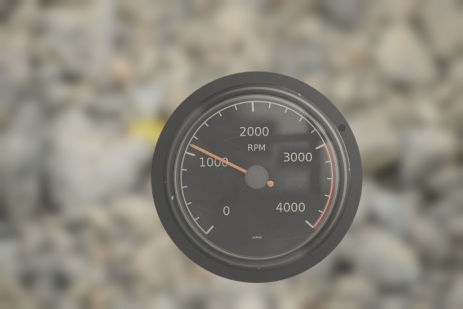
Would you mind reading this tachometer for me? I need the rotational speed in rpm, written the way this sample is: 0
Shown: 1100
